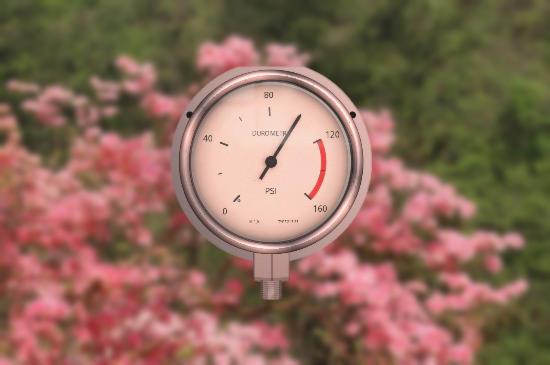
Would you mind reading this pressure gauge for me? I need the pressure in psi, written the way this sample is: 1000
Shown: 100
